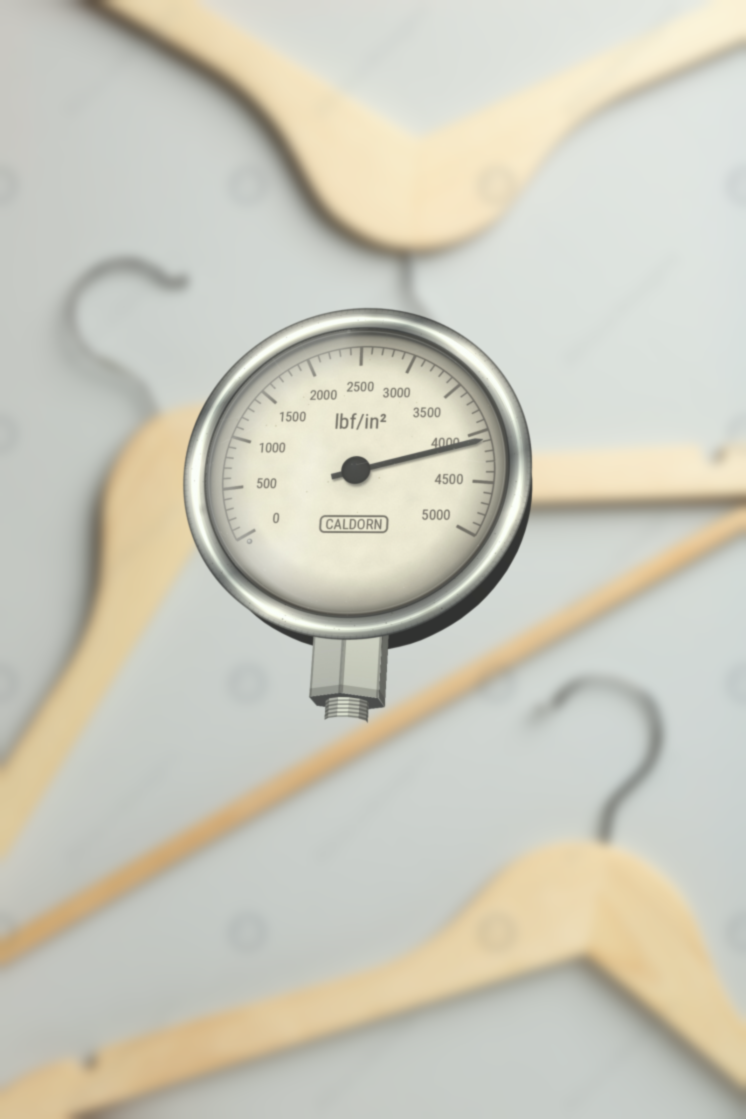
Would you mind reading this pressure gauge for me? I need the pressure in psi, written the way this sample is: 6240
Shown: 4100
